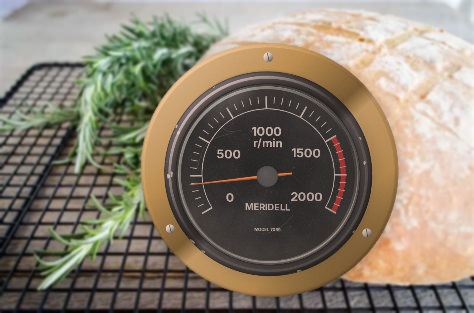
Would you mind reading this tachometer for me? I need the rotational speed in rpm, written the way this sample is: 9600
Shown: 200
